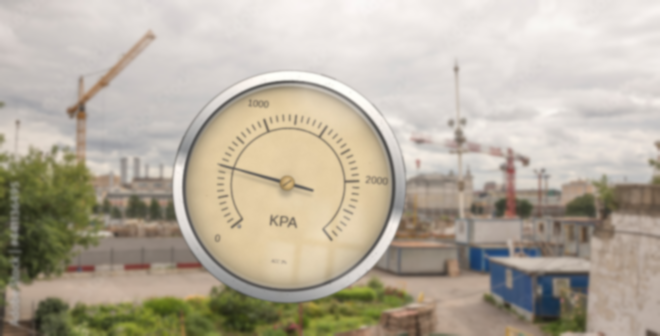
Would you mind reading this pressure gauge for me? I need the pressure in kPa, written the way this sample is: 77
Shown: 500
